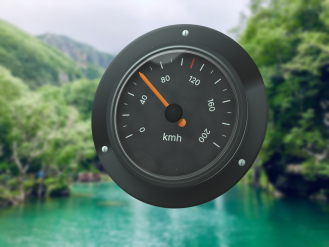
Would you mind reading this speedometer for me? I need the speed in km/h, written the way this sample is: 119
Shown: 60
